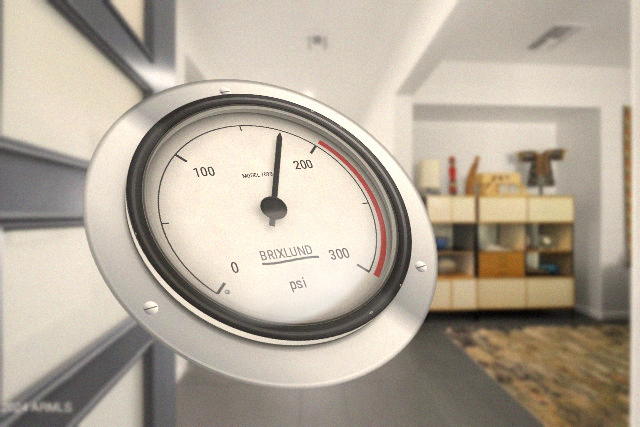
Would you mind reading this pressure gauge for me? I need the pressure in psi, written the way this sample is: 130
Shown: 175
